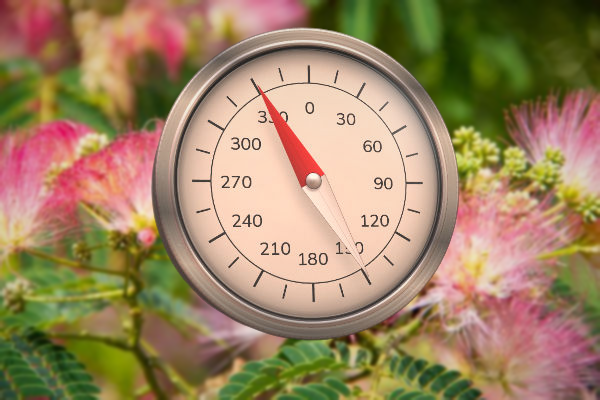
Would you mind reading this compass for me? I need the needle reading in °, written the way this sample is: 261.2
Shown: 330
